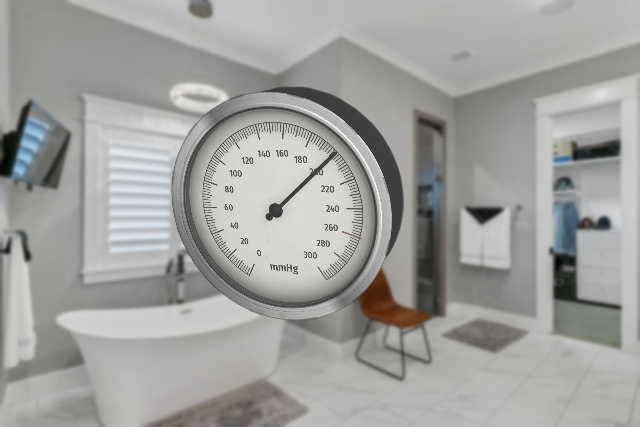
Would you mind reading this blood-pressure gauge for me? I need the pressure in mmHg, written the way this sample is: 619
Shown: 200
